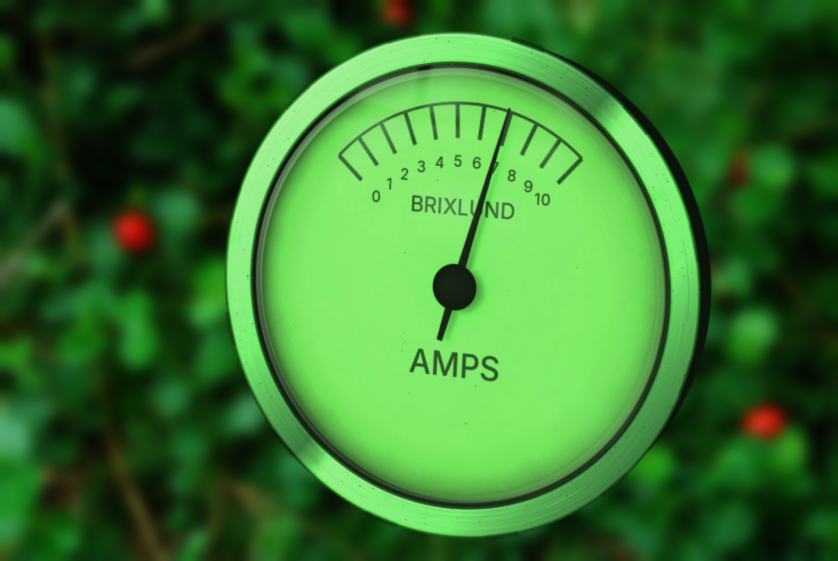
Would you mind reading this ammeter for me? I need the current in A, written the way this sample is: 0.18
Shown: 7
